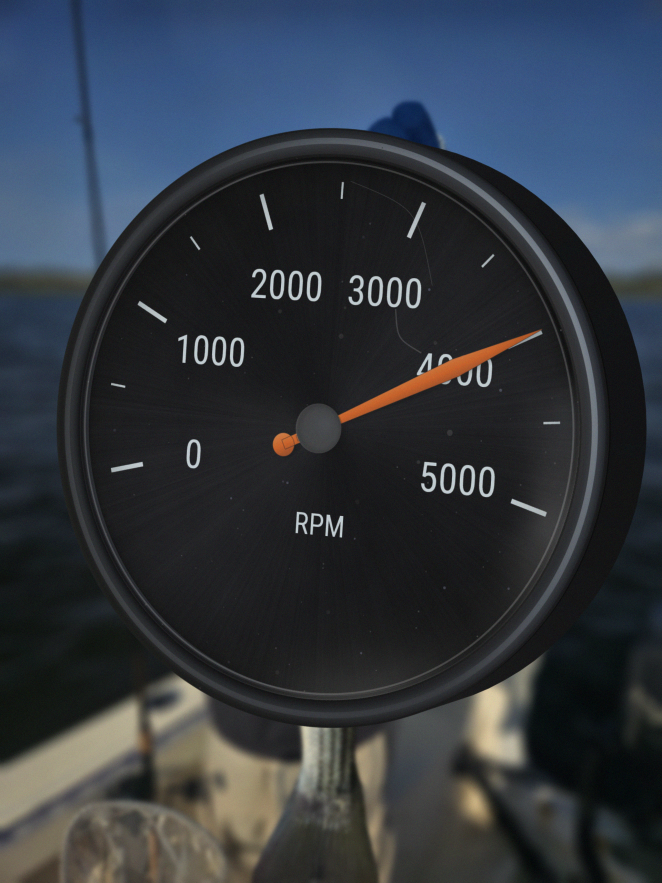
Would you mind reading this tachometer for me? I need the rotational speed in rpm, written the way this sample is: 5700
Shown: 4000
